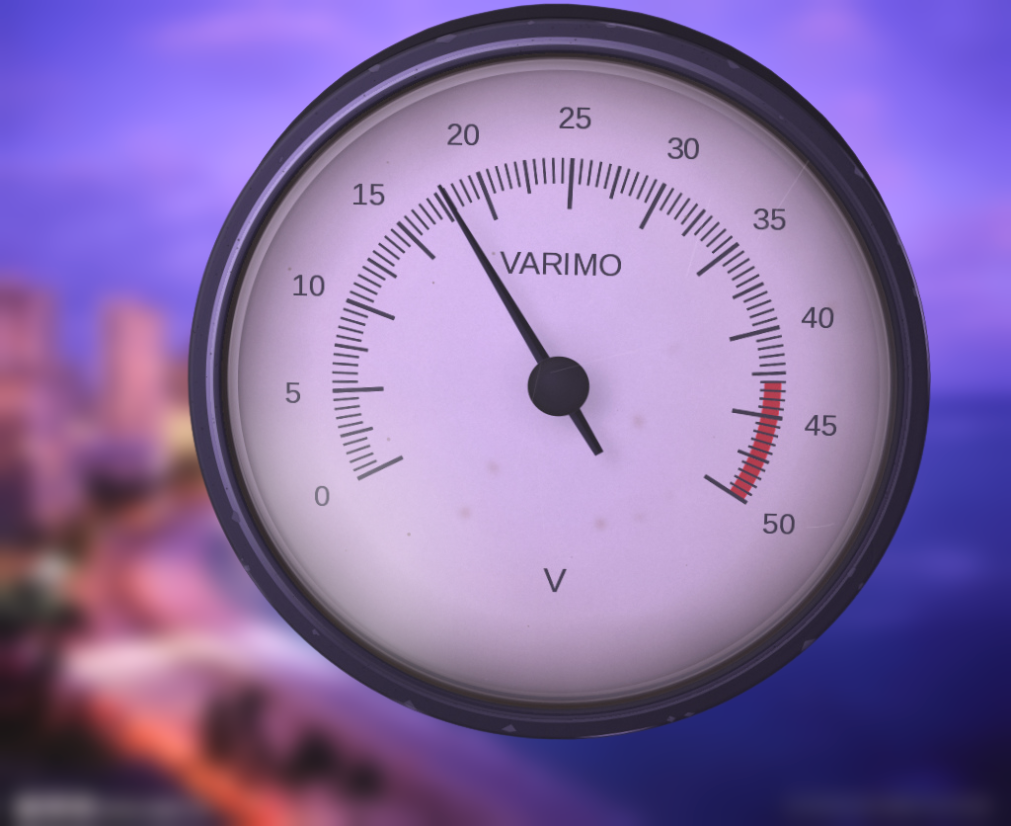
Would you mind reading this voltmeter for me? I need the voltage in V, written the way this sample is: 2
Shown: 18
